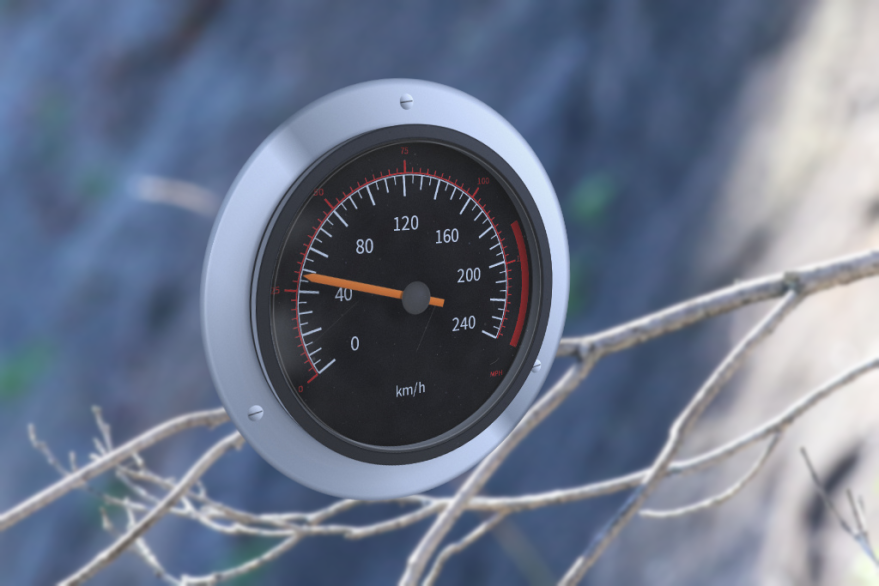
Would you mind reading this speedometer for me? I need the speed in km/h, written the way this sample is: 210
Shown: 47.5
